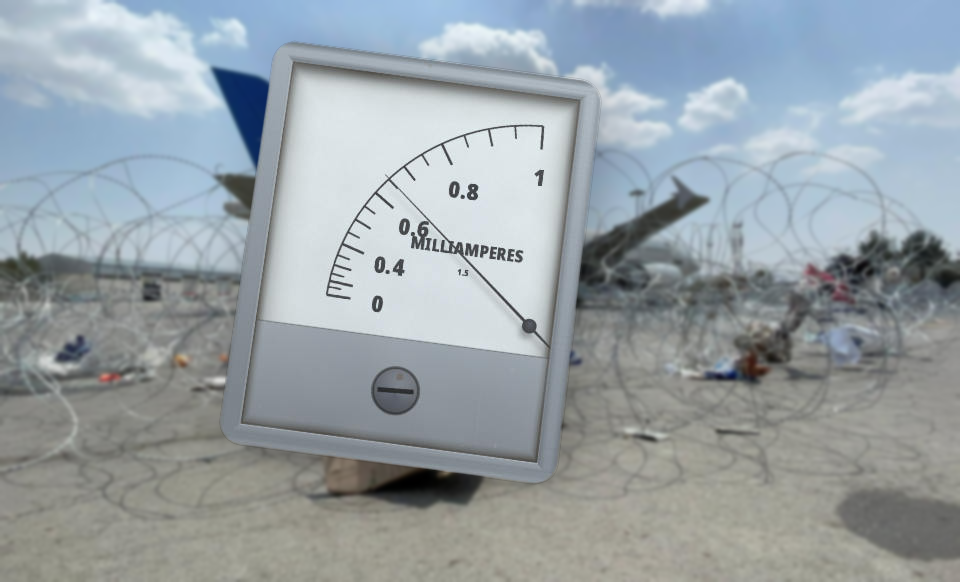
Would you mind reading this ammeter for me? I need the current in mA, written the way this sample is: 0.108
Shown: 0.65
